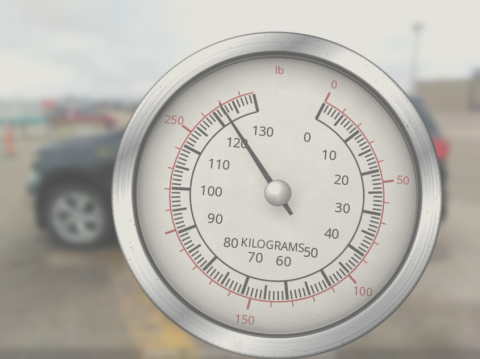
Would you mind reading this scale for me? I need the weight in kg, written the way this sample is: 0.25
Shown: 122
